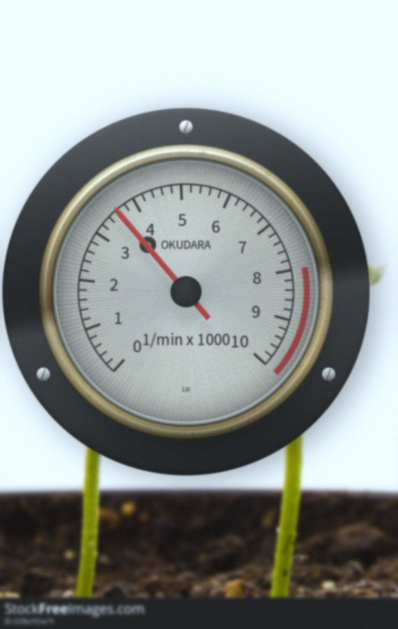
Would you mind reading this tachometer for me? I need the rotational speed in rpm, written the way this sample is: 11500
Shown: 3600
